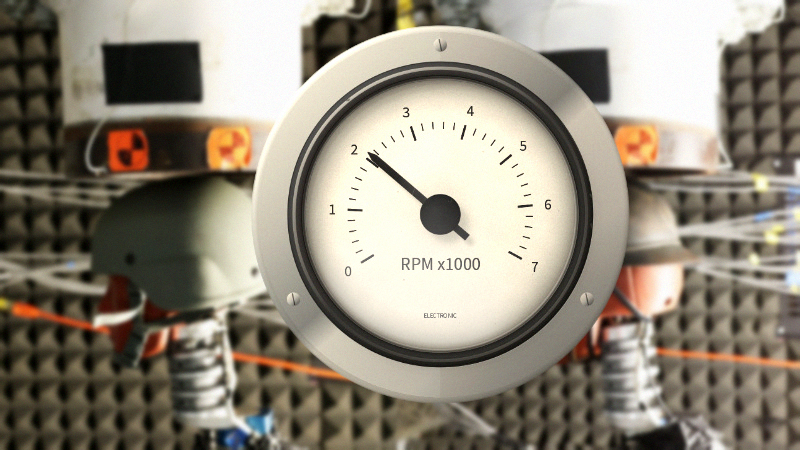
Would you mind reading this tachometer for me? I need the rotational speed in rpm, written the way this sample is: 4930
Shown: 2100
